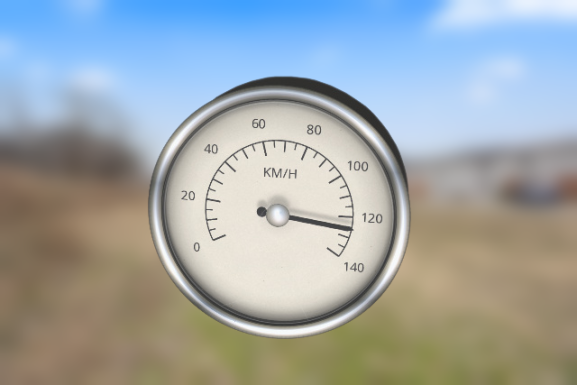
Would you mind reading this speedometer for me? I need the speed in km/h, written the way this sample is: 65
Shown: 125
